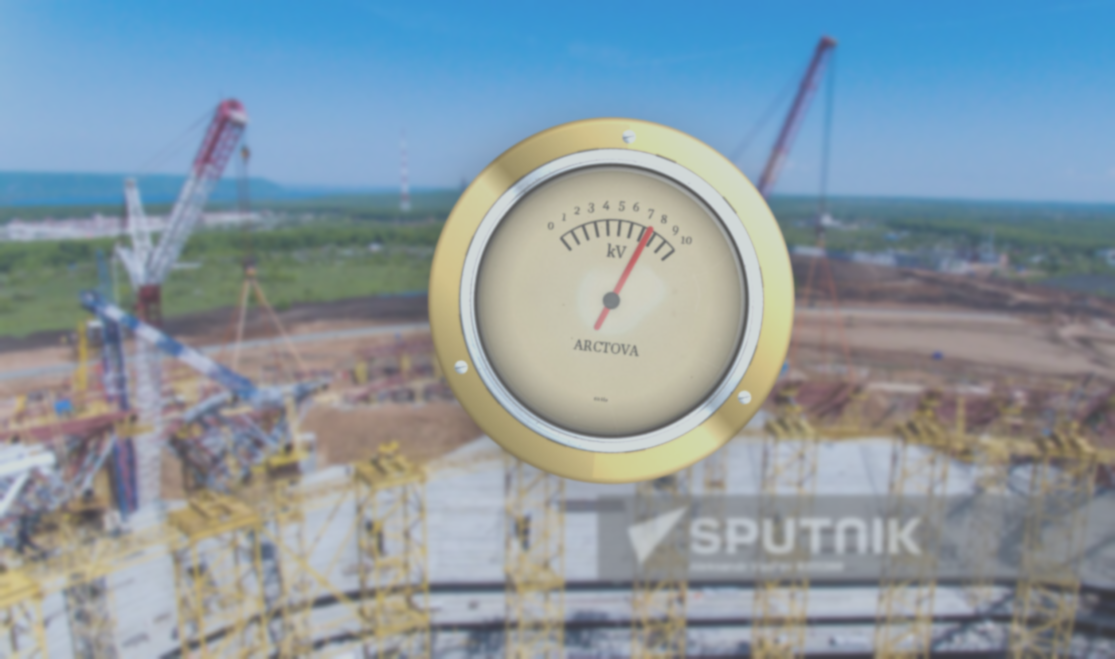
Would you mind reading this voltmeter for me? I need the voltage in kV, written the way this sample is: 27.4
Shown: 7.5
